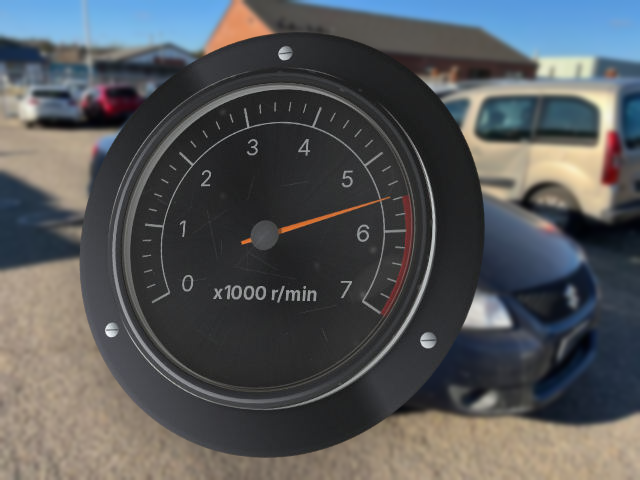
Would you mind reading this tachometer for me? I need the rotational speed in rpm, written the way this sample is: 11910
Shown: 5600
